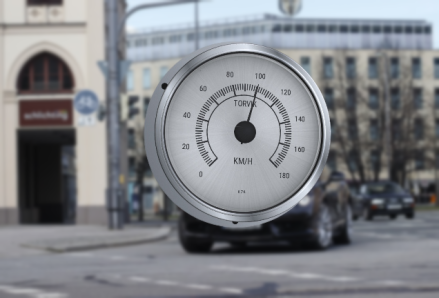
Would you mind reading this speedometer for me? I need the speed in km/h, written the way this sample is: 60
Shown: 100
